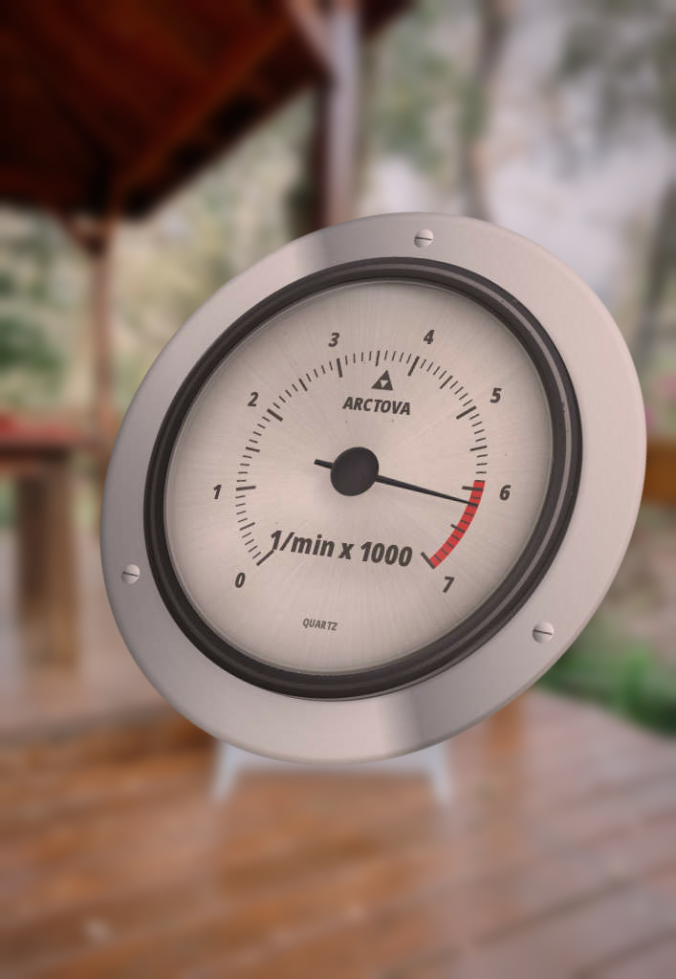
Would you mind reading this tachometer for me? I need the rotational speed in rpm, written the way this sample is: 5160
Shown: 6200
